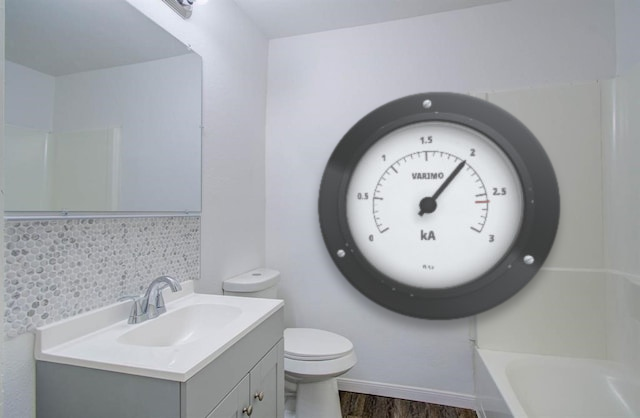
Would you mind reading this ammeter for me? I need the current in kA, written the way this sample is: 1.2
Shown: 2
